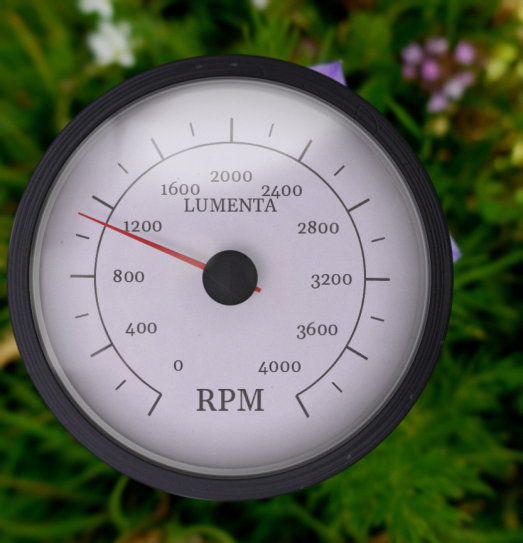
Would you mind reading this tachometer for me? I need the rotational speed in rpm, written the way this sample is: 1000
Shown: 1100
